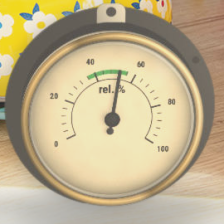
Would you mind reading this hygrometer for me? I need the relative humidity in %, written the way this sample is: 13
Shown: 52
